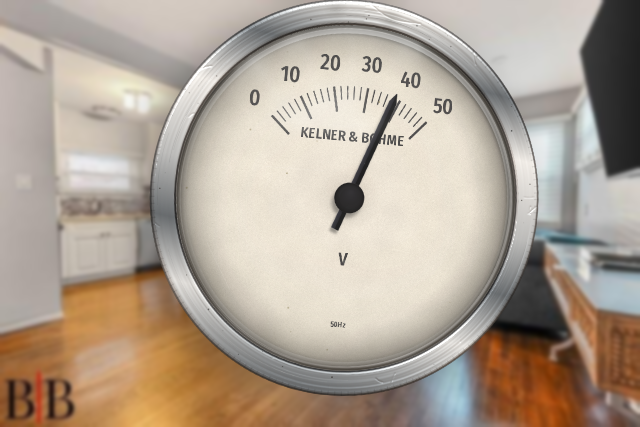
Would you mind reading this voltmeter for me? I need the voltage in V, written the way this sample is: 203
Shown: 38
